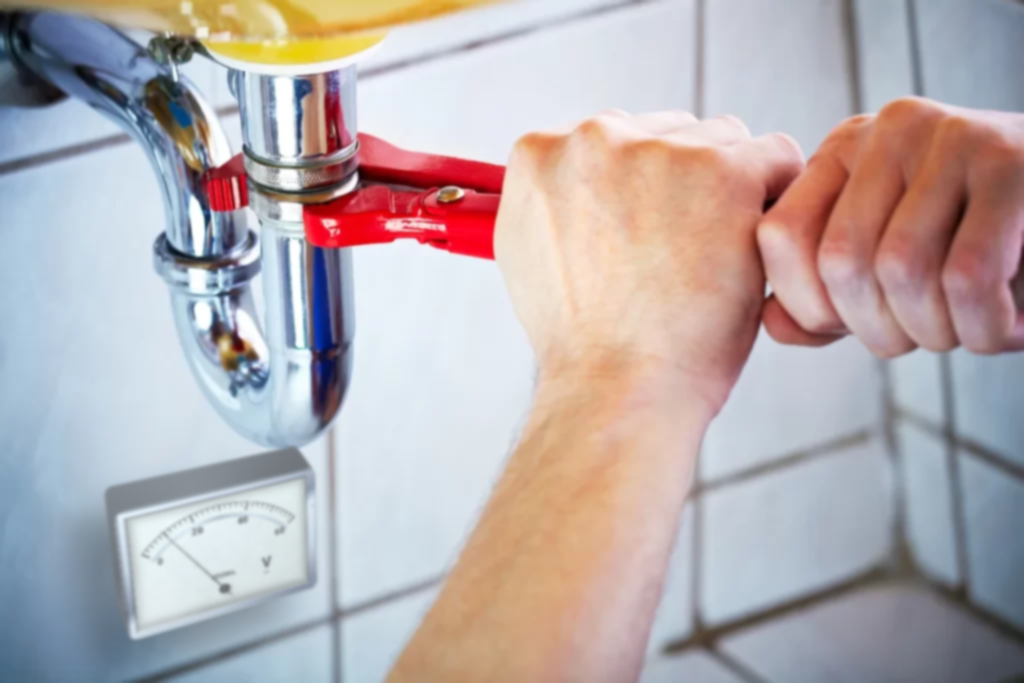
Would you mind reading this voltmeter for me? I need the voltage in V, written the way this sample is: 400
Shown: 10
